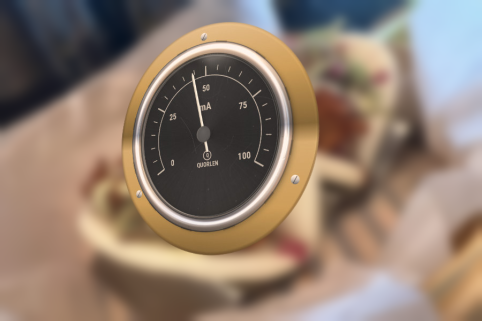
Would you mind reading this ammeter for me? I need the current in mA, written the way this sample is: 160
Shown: 45
